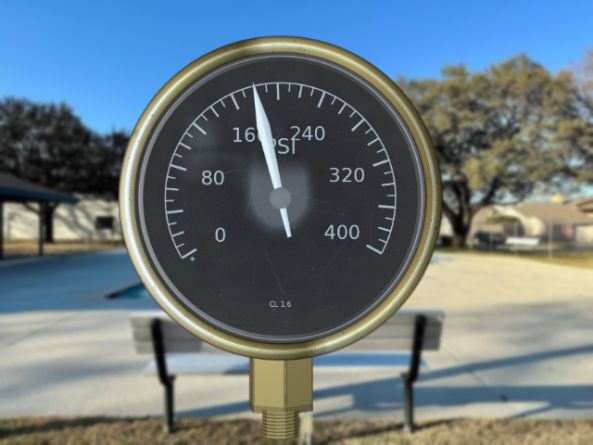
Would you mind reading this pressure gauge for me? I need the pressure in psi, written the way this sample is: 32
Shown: 180
